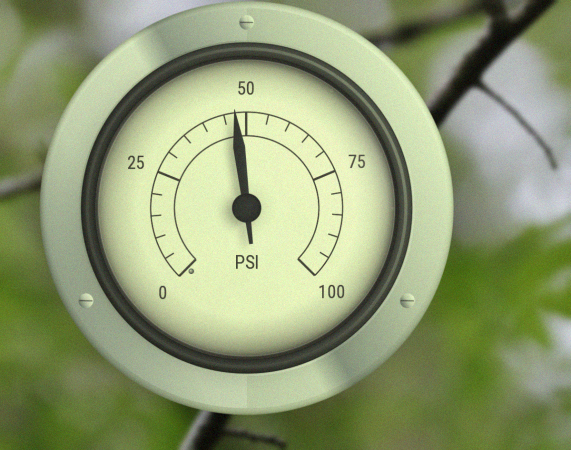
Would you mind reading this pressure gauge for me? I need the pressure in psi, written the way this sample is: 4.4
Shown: 47.5
